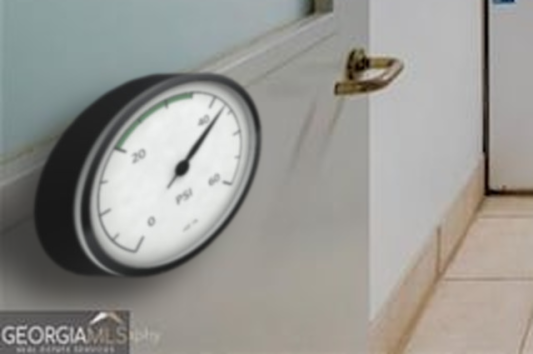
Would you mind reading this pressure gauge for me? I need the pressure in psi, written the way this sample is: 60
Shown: 42.5
